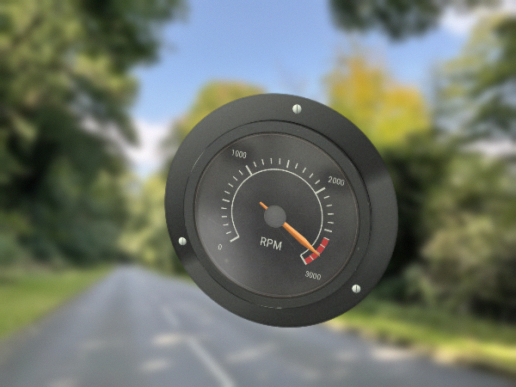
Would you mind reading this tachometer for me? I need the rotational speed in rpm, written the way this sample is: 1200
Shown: 2800
